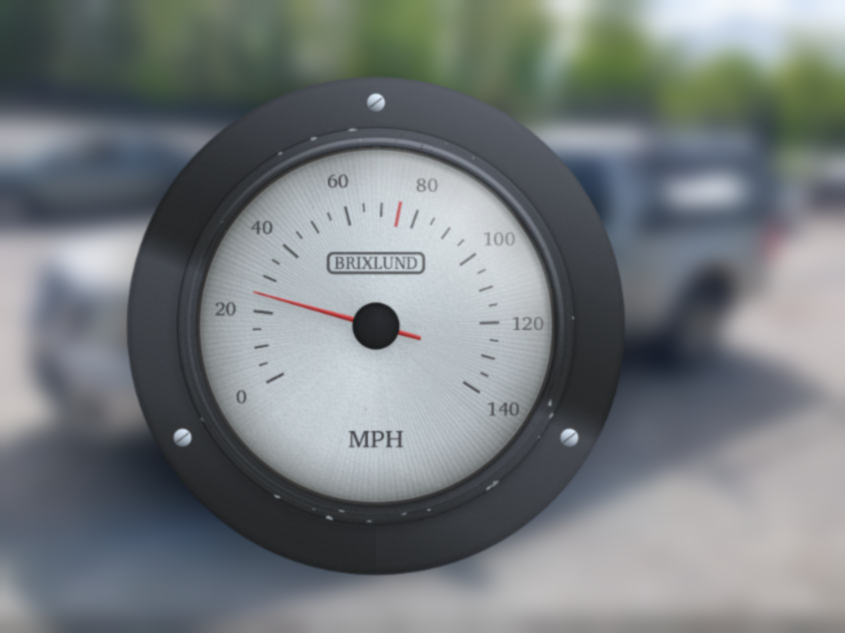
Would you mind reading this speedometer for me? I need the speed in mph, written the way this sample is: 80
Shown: 25
